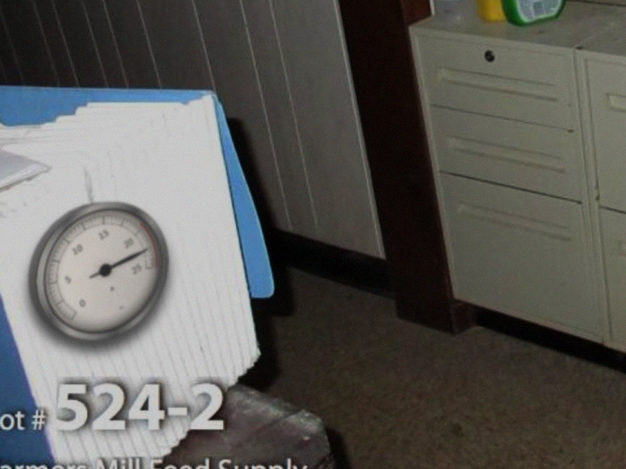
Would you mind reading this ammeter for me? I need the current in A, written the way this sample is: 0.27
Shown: 22.5
